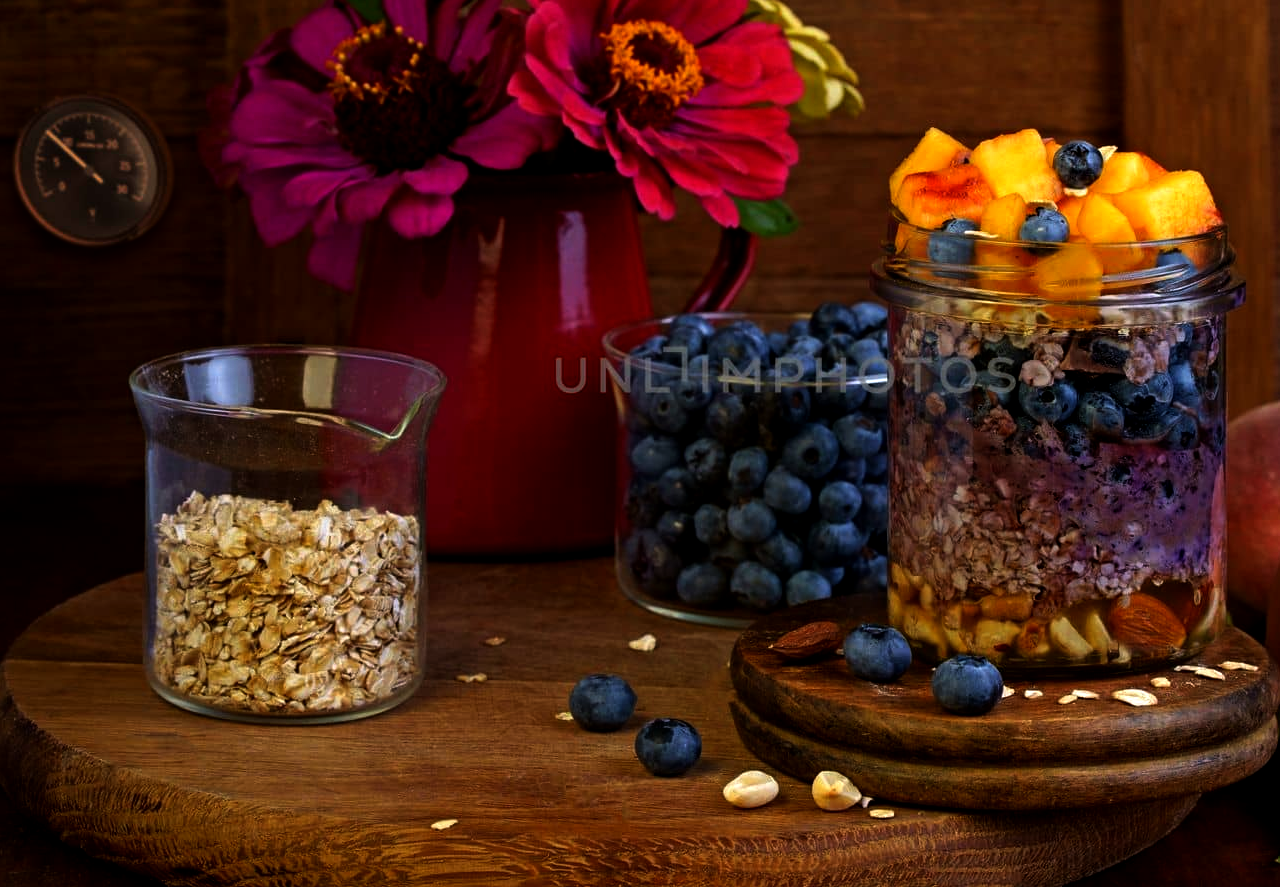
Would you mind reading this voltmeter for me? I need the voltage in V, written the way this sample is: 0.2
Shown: 9
